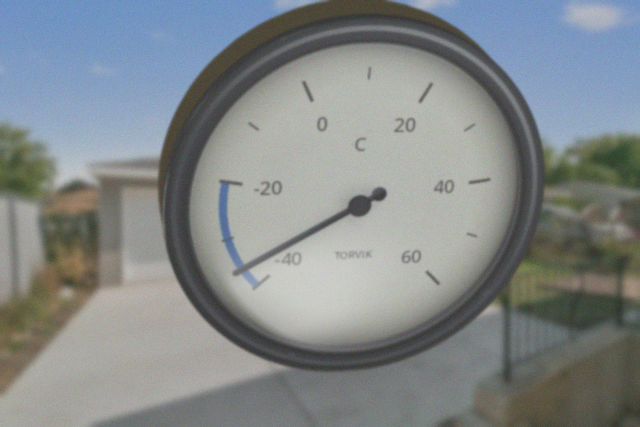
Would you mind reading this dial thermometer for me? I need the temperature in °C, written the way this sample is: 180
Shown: -35
